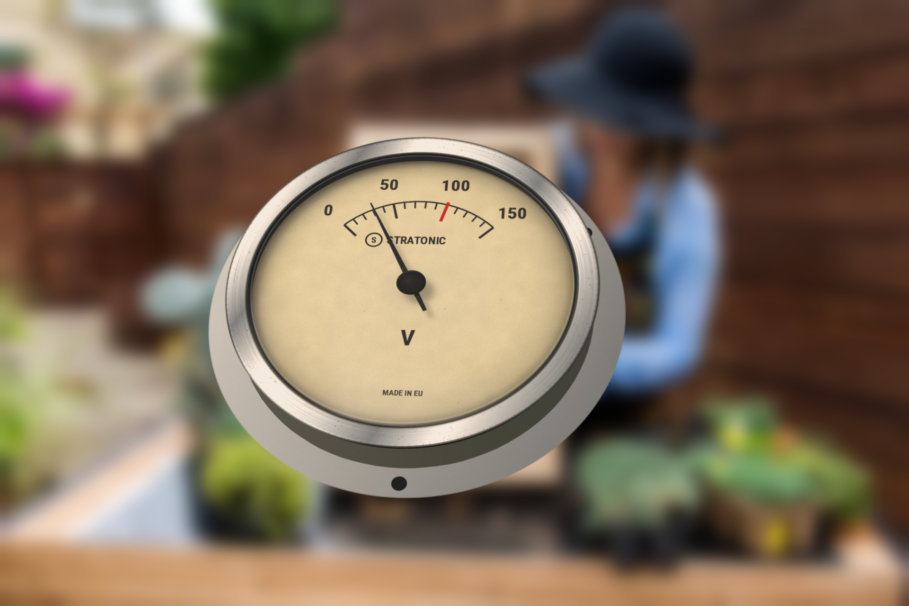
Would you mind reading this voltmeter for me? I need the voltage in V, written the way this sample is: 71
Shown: 30
